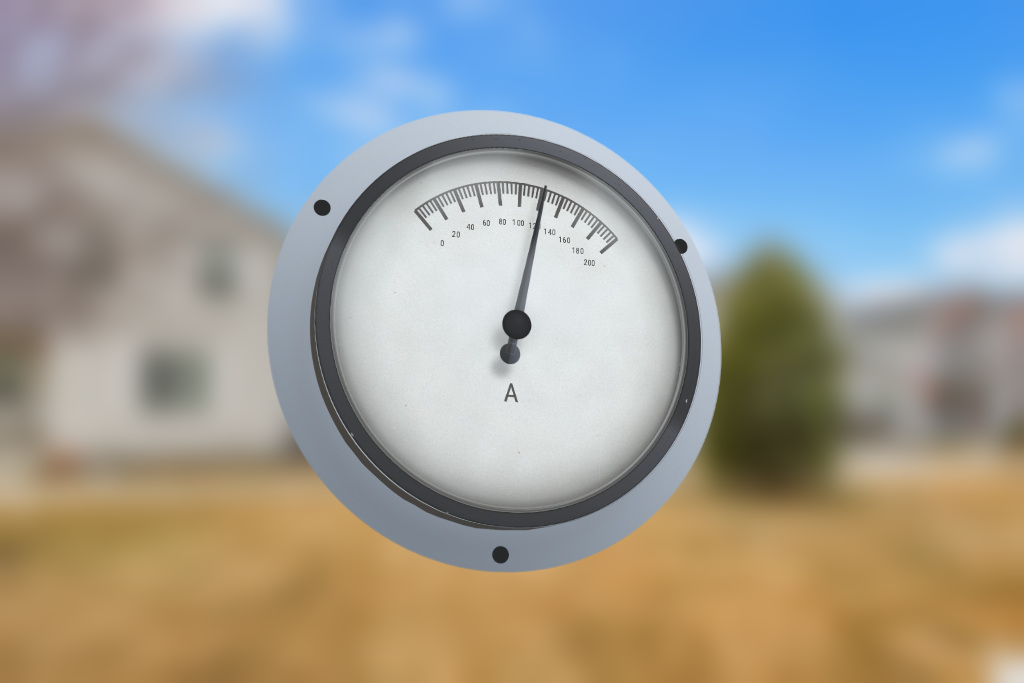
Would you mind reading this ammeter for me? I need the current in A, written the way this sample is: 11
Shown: 120
